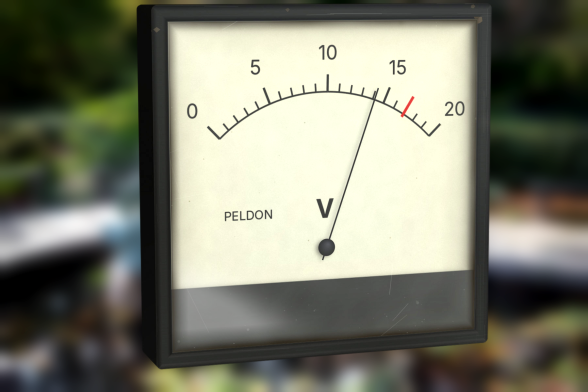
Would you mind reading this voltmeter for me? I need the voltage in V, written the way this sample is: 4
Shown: 14
